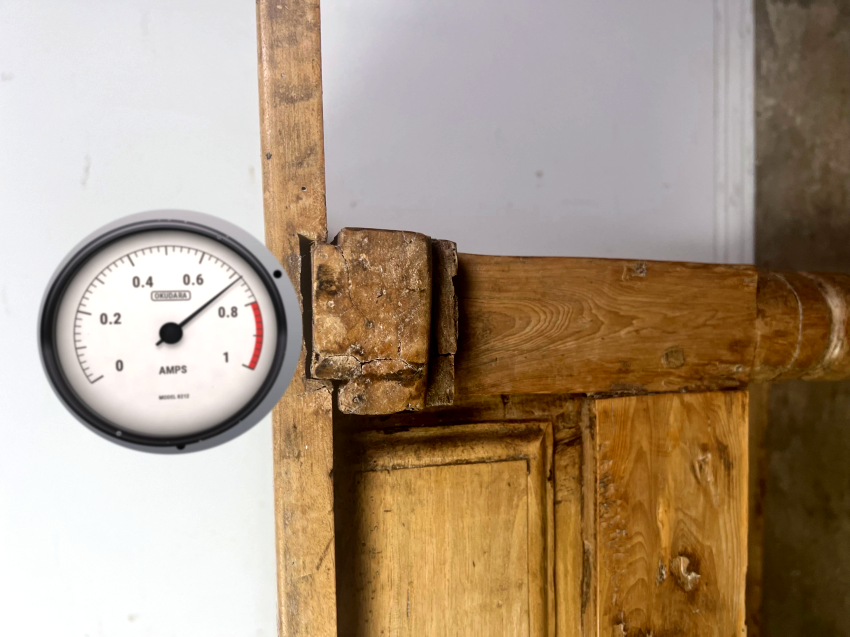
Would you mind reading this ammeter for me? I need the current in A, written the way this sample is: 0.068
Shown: 0.72
